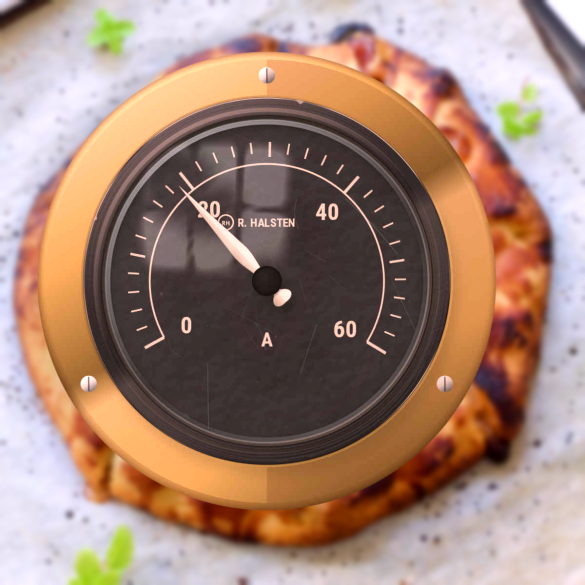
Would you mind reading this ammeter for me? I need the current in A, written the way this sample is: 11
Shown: 19
